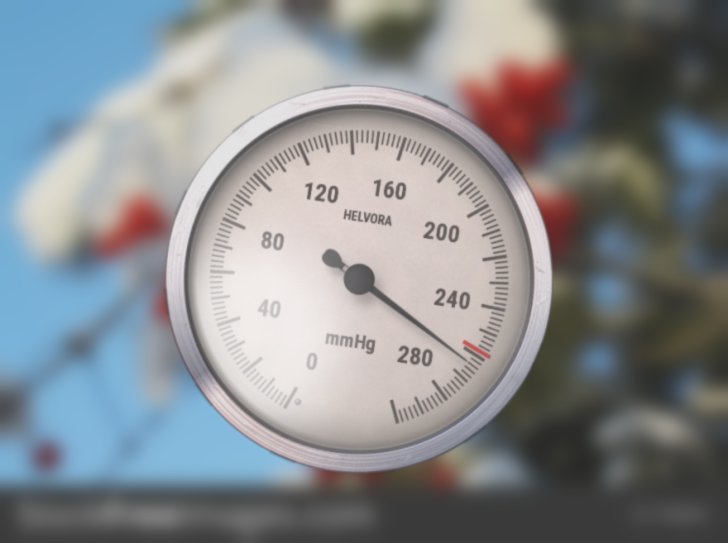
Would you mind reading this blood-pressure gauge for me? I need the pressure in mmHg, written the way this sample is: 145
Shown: 264
